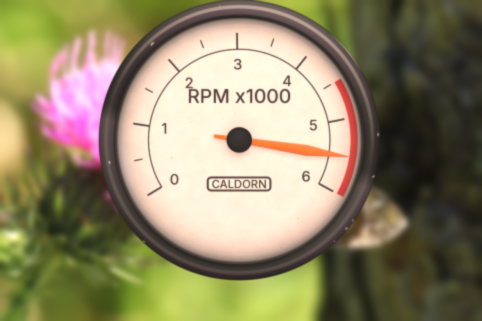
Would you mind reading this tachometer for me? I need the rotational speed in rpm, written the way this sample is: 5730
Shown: 5500
